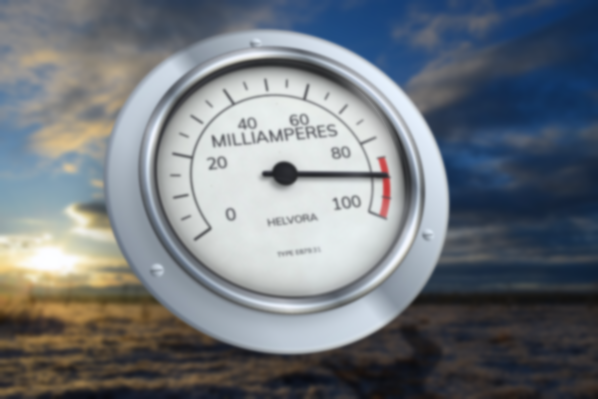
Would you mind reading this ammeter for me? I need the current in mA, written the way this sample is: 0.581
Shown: 90
